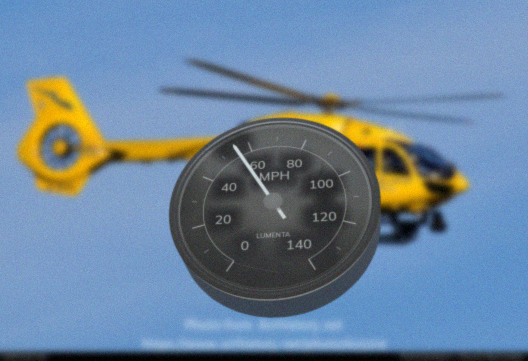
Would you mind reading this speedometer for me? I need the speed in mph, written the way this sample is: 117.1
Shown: 55
